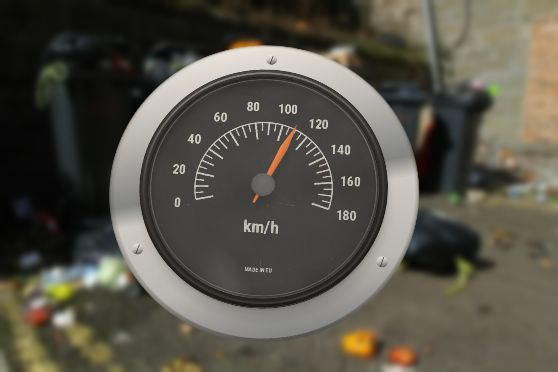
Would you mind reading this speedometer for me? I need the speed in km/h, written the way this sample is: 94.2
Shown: 110
